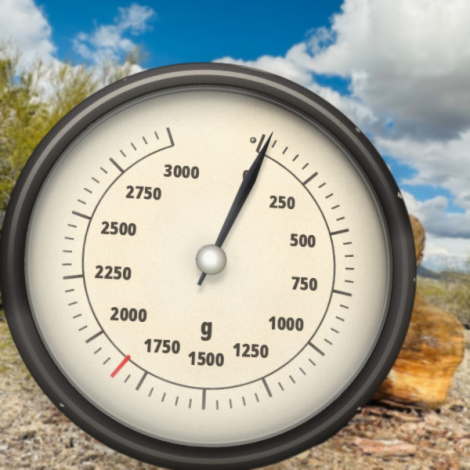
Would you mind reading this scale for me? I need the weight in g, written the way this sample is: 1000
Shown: 25
